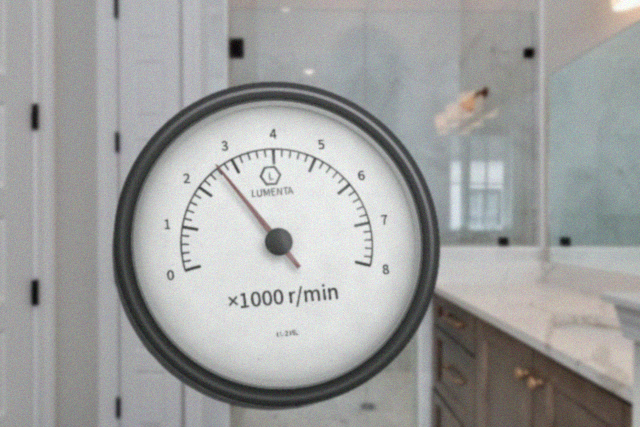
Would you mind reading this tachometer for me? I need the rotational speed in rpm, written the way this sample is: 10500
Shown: 2600
